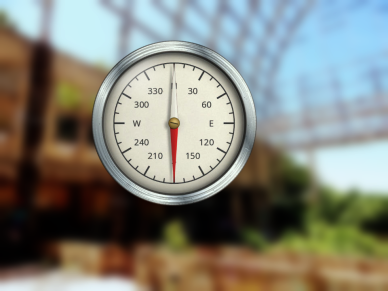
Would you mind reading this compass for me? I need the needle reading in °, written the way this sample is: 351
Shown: 180
